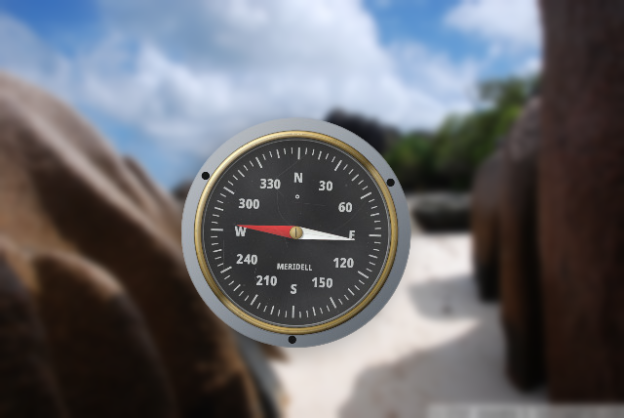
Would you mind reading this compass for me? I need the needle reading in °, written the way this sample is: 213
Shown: 275
